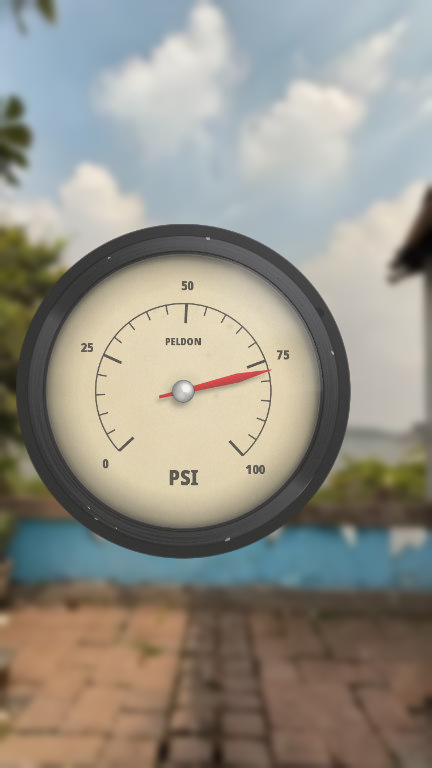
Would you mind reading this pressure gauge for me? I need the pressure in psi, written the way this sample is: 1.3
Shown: 77.5
